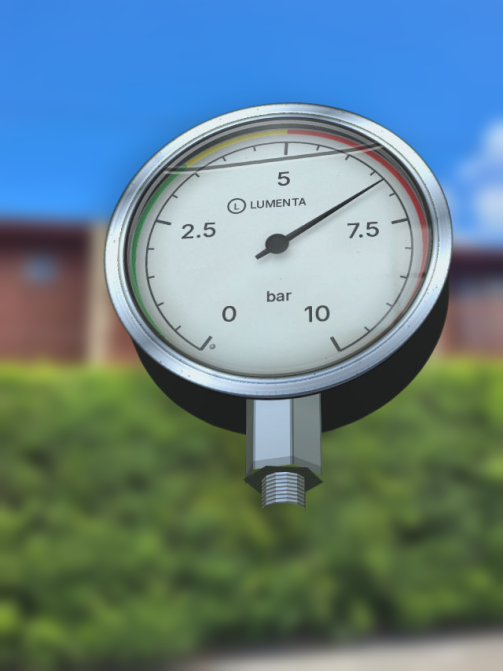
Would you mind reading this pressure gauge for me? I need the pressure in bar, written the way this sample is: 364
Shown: 6.75
